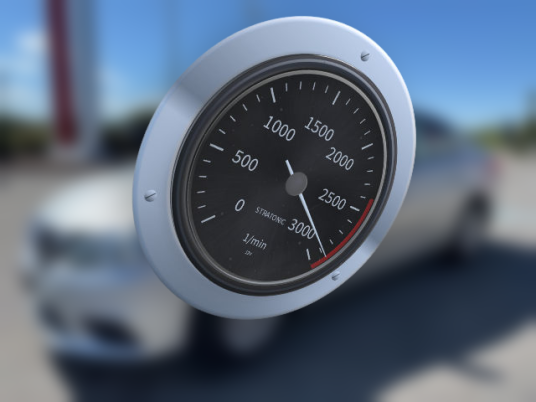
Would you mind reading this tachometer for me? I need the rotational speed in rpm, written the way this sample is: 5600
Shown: 2900
